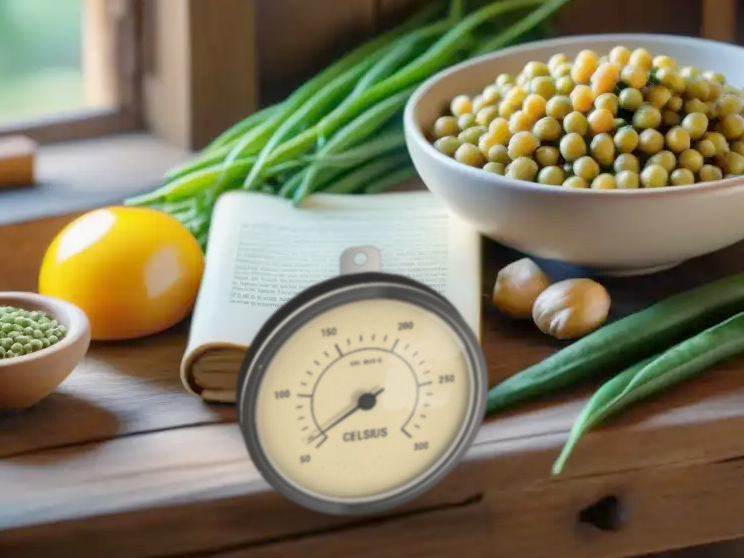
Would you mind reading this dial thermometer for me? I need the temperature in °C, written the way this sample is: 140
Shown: 60
